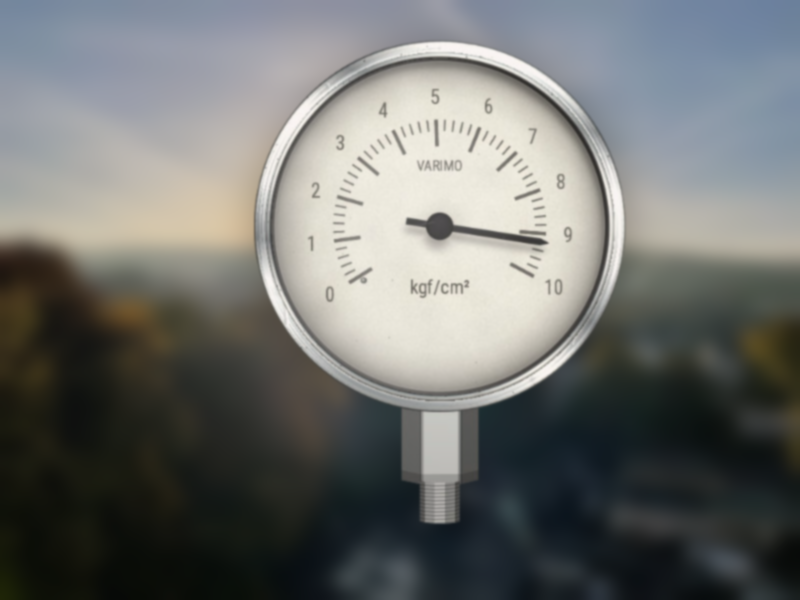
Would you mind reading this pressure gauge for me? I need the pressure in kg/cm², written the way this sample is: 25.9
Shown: 9.2
